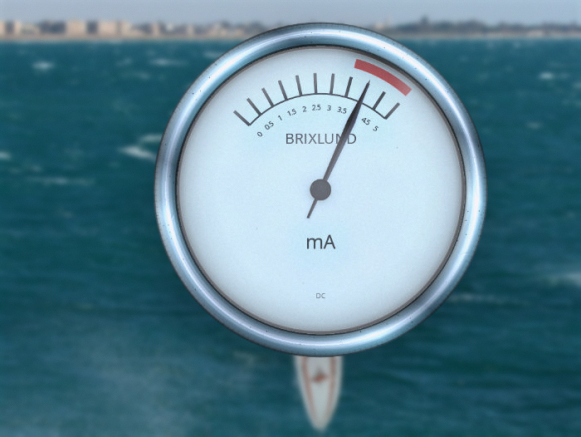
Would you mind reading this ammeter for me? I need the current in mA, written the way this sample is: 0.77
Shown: 4
